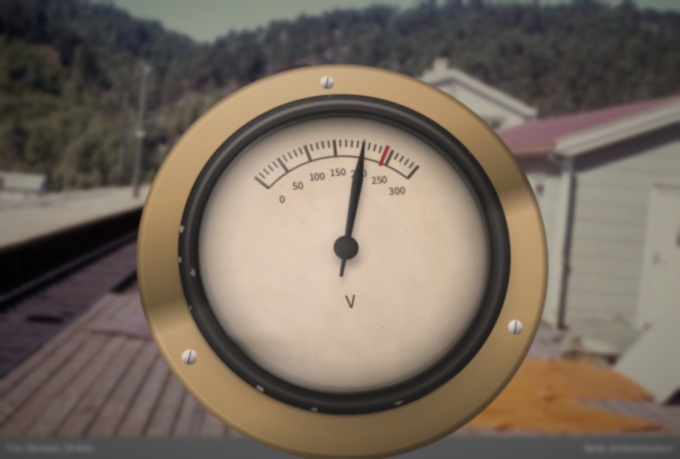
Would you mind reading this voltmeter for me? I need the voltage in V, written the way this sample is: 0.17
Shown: 200
